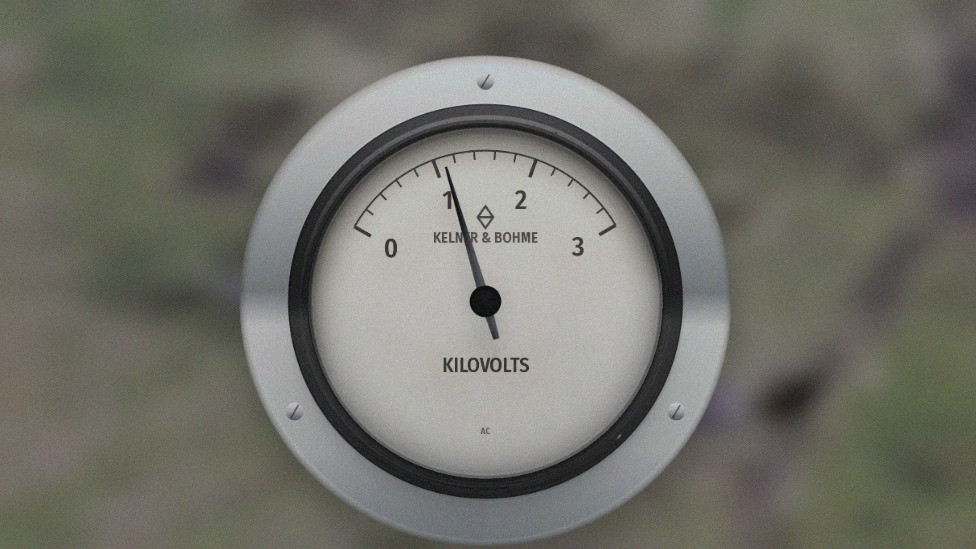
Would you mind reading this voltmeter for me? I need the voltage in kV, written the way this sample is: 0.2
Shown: 1.1
